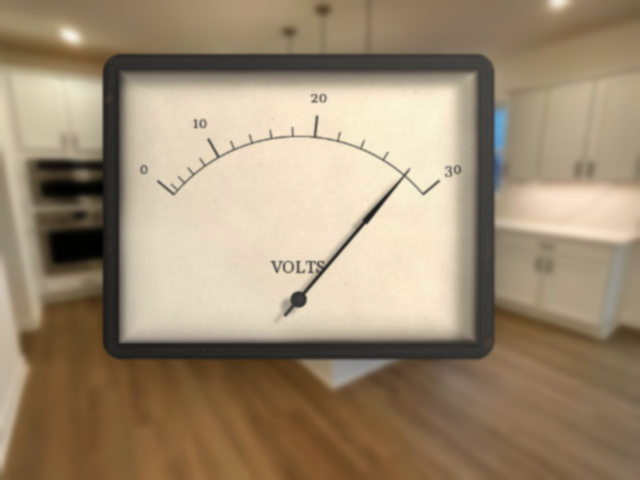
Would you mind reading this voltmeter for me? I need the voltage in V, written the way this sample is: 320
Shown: 28
